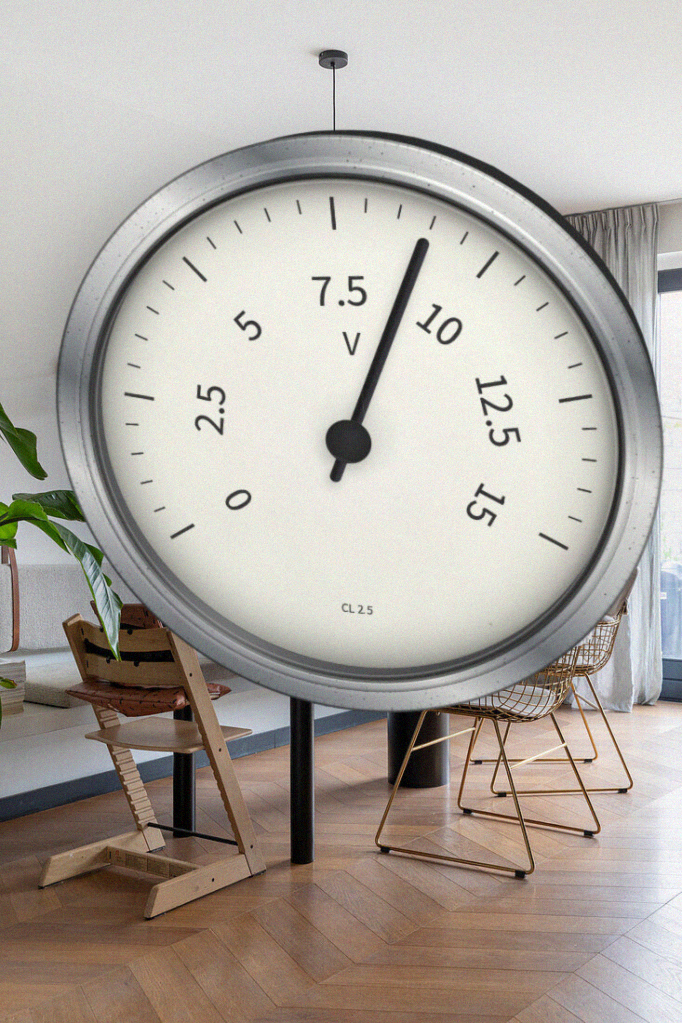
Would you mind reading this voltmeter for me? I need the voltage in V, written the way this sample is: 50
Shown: 9
